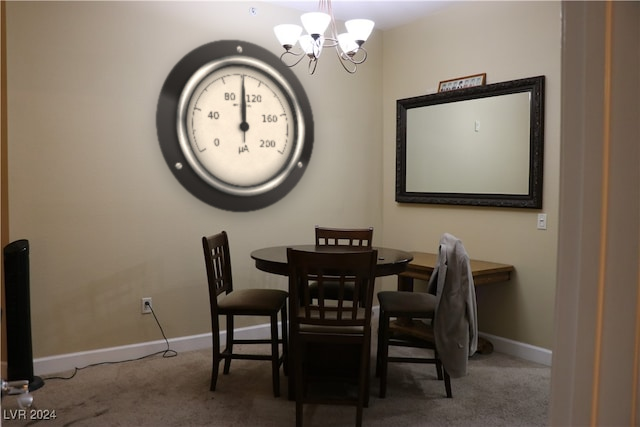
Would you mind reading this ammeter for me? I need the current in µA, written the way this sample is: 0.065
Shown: 100
